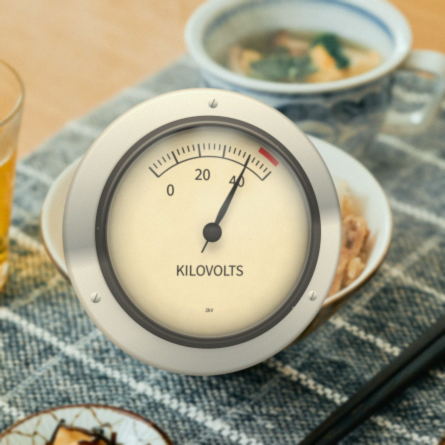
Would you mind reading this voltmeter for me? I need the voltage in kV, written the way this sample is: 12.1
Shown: 40
